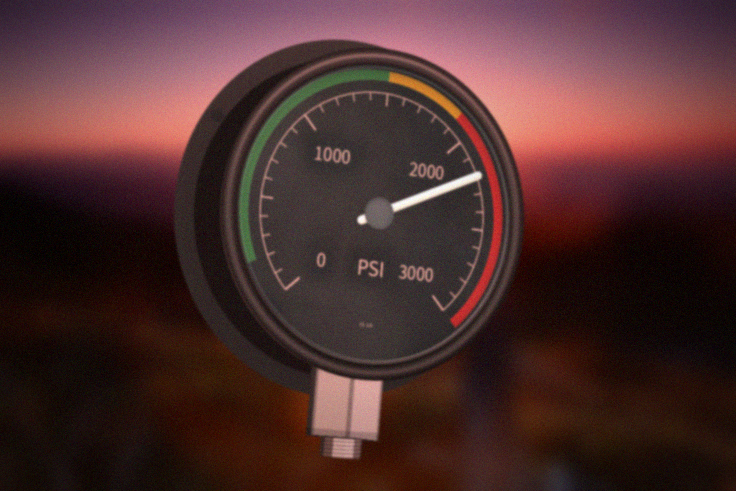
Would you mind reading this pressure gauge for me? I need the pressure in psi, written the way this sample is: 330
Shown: 2200
